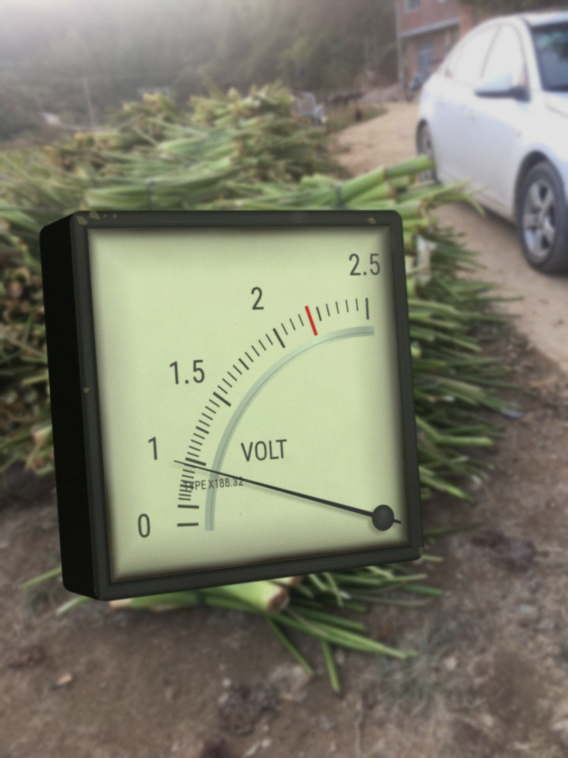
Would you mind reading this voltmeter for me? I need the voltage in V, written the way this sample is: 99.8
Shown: 0.95
